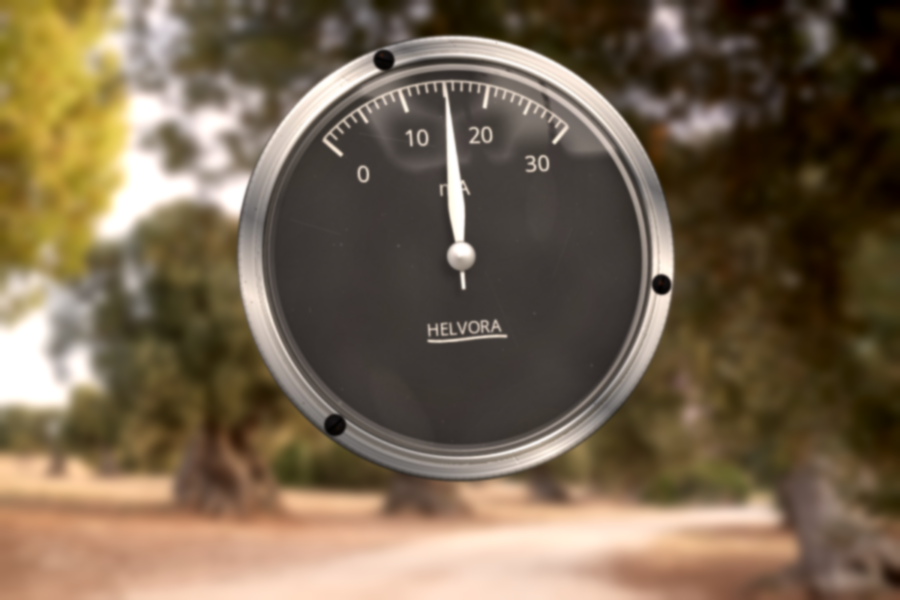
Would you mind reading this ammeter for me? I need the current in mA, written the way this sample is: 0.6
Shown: 15
